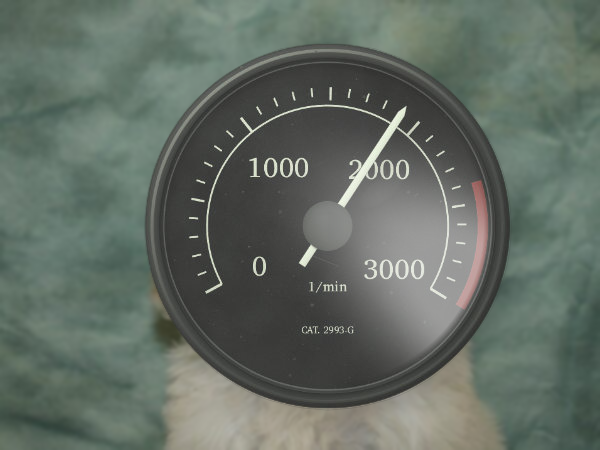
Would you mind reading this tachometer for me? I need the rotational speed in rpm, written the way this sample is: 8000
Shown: 1900
